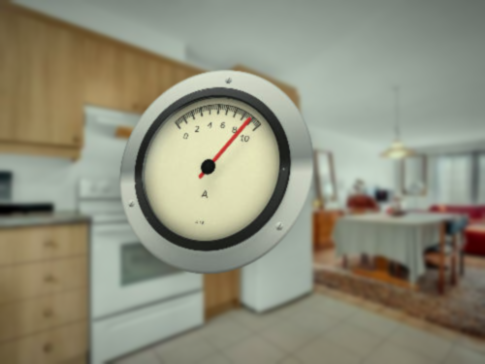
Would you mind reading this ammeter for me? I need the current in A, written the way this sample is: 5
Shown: 9
